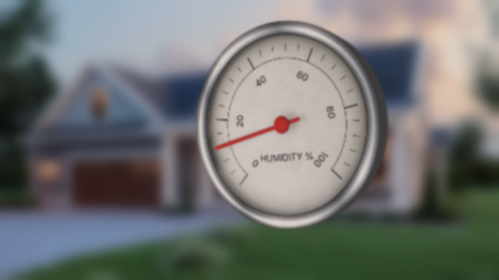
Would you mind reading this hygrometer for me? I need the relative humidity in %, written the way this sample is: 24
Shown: 12
